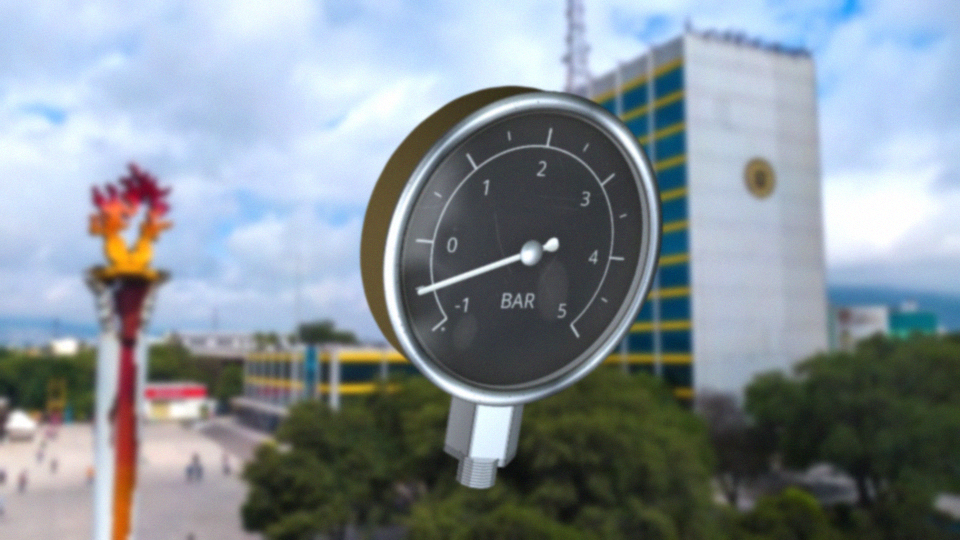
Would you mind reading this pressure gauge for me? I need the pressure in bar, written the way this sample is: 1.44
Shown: -0.5
